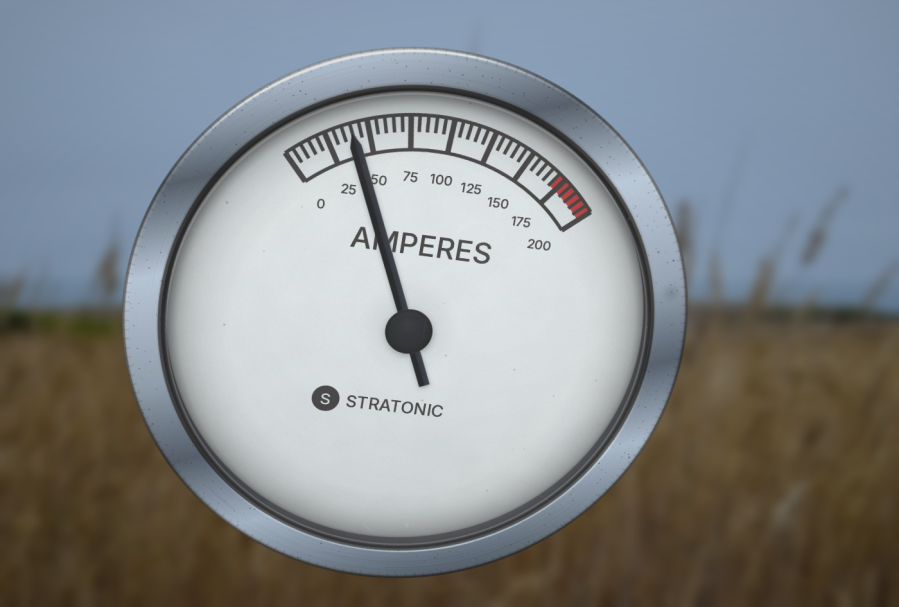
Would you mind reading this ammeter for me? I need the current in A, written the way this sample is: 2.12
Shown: 40
